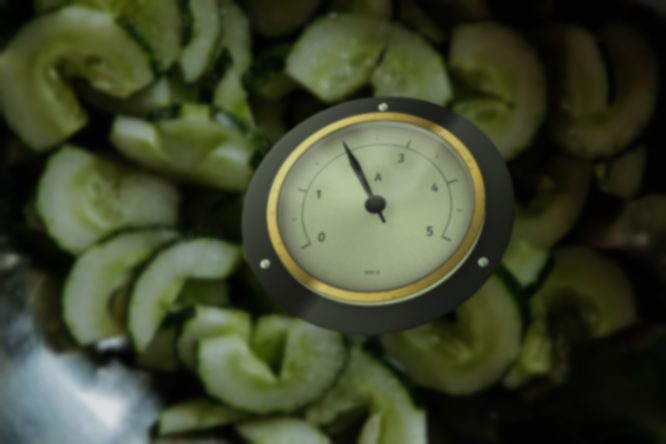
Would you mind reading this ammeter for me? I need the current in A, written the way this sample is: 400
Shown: 2
